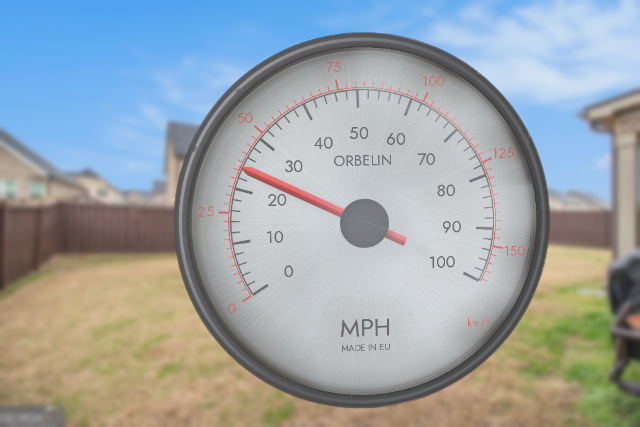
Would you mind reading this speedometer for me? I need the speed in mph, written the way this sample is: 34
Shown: 24
